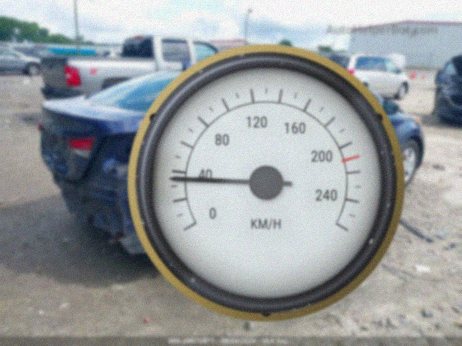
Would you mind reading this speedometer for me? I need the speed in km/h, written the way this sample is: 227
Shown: 35
